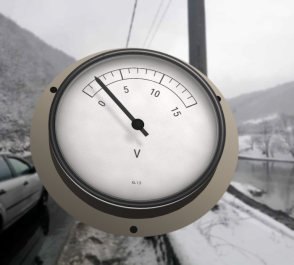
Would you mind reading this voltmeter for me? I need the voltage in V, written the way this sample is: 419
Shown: 2
